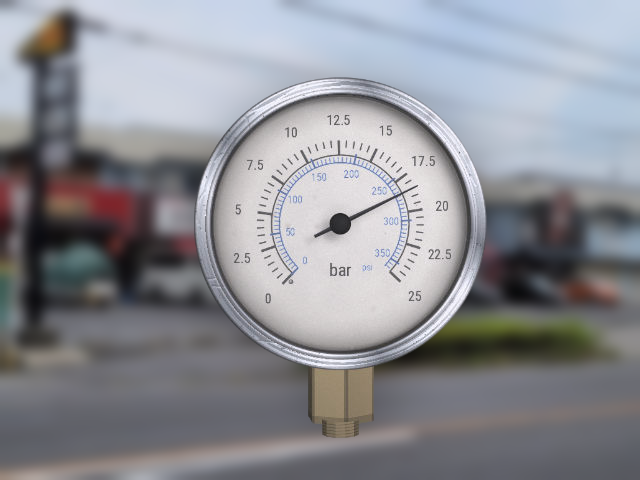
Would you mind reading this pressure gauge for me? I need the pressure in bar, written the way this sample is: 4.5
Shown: 18.5
